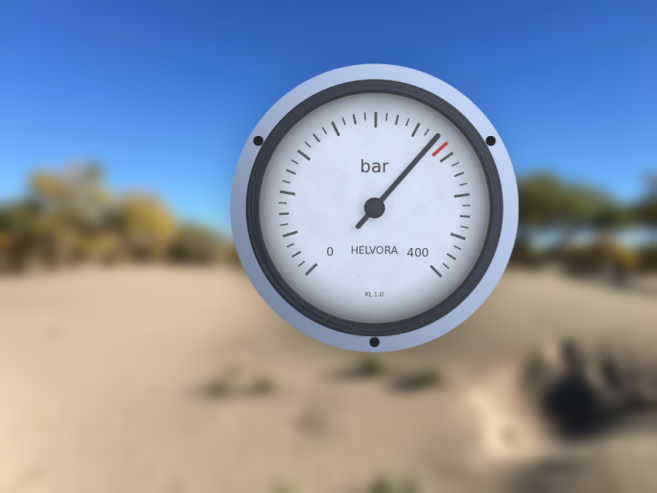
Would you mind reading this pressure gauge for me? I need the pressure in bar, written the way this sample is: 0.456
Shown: 260
